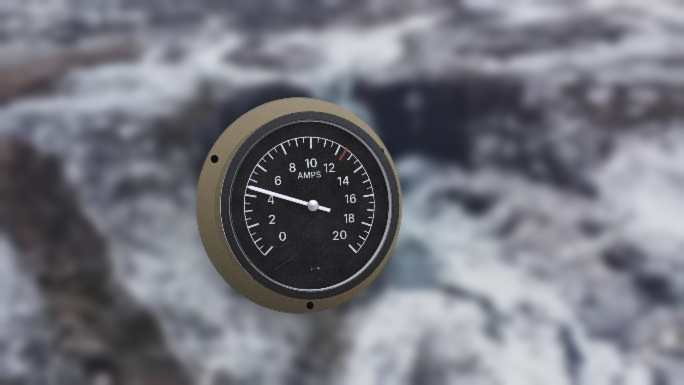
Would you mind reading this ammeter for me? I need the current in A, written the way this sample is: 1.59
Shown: 4.5
